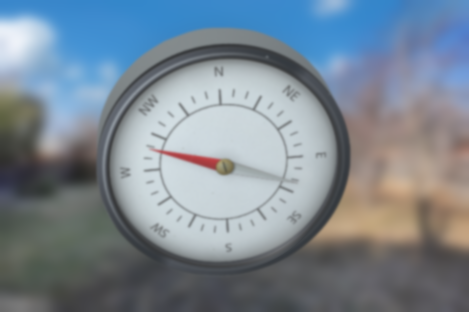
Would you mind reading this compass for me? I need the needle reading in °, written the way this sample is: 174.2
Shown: 290
